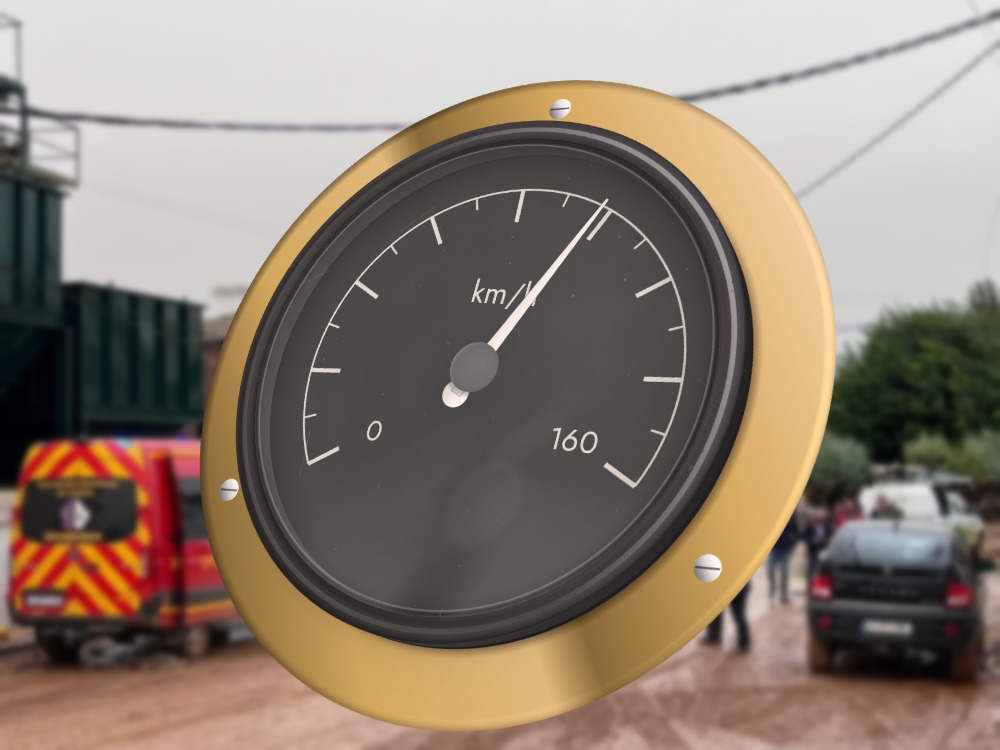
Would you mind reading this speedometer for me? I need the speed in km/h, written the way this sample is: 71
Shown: 100
